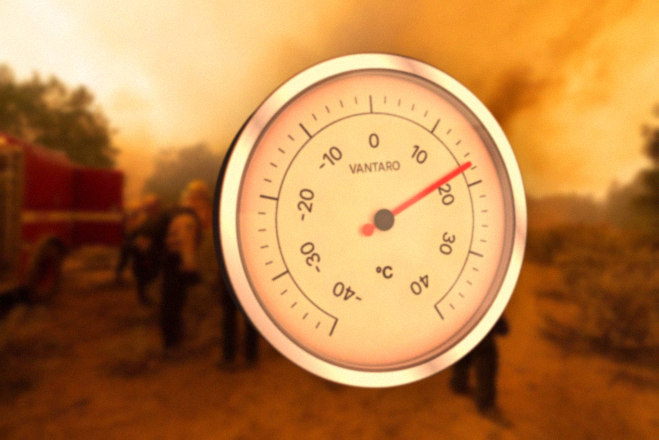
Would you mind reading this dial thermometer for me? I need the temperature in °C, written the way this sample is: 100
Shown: 17
